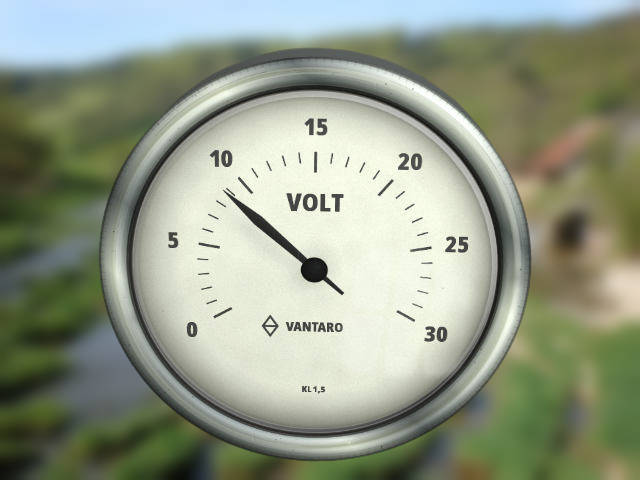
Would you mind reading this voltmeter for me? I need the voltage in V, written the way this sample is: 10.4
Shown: 9
